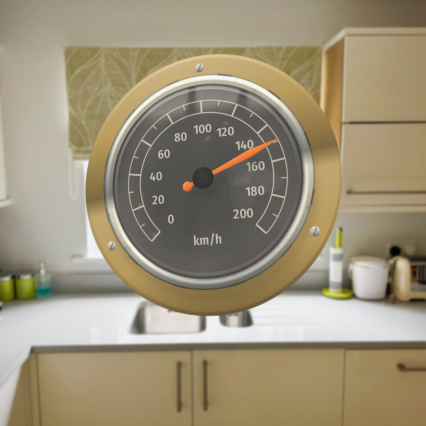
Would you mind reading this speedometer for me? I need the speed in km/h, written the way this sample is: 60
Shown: 150
